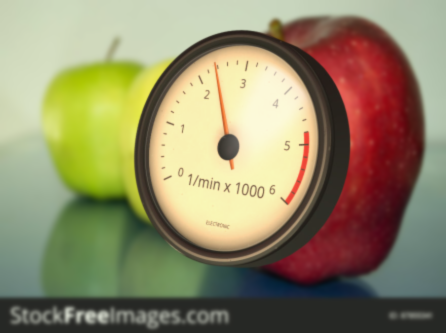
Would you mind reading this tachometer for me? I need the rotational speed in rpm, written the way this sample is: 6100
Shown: 2400
